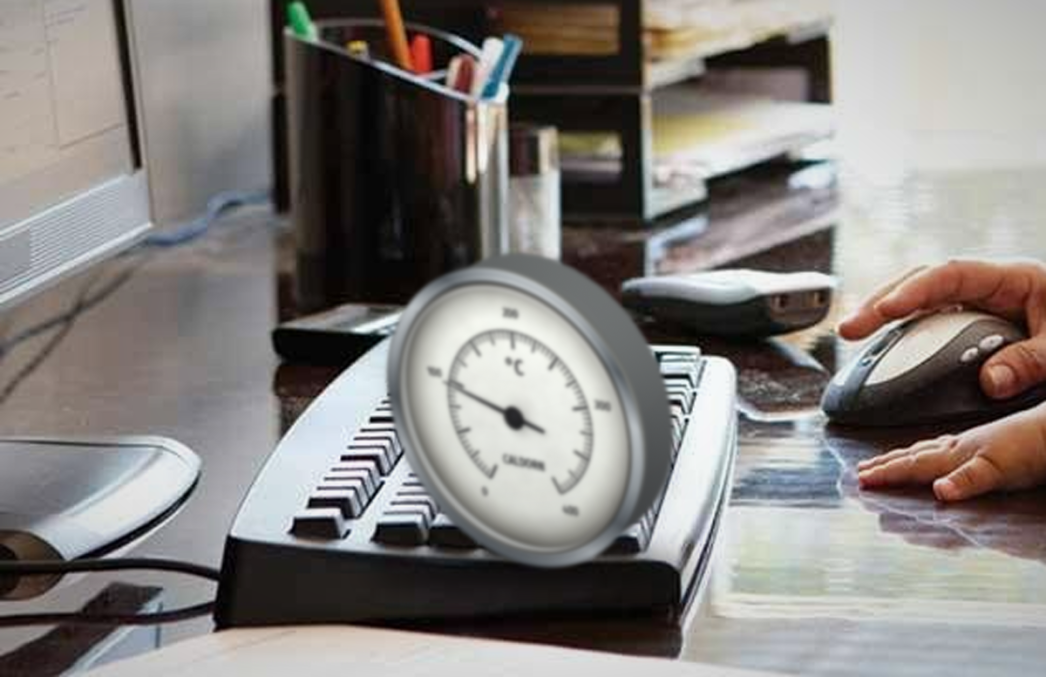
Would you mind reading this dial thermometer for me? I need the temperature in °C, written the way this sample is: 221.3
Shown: 100
